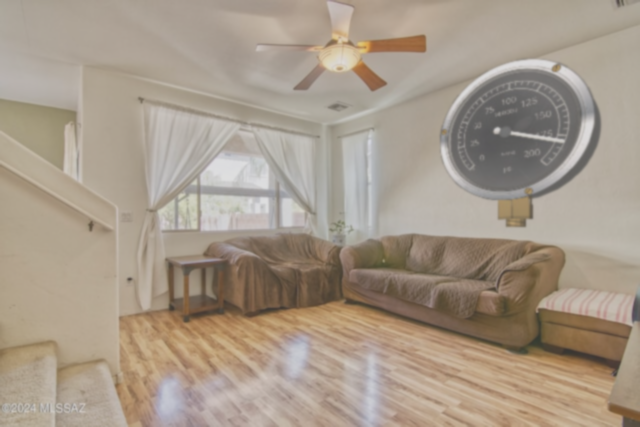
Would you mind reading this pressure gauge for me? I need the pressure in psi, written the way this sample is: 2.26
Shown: 180
